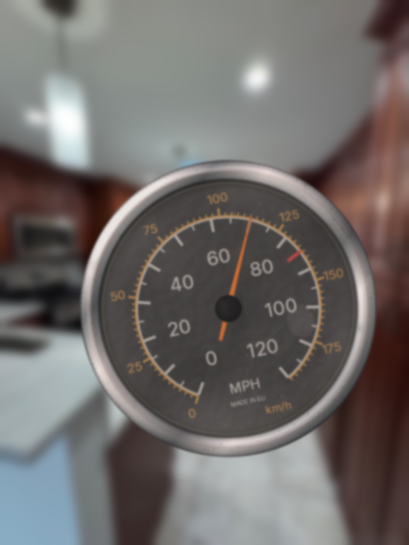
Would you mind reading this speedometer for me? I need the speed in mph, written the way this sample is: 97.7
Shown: 70
